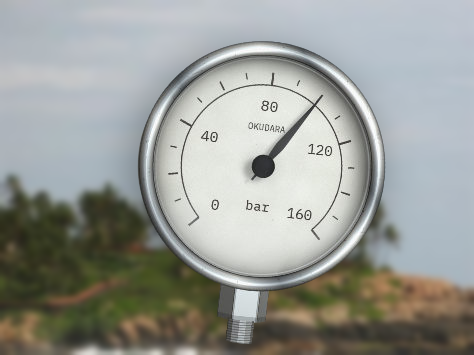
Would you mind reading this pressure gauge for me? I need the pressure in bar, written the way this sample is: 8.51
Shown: 100
